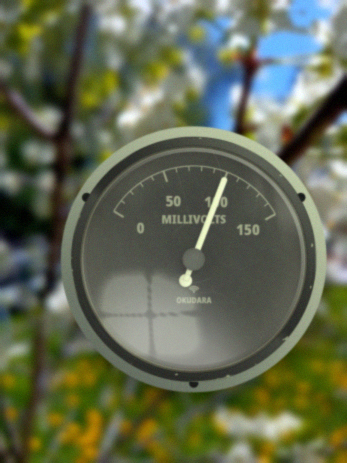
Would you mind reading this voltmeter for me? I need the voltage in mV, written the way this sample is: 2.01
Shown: 100
